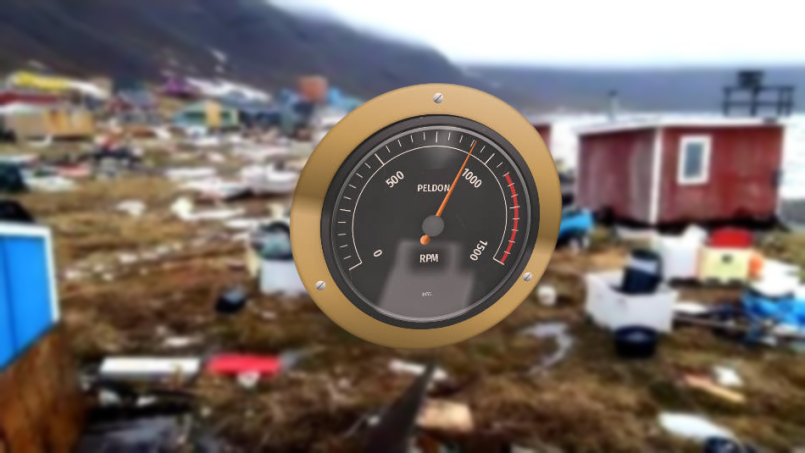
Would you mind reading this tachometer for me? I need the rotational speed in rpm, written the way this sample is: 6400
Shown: 900
